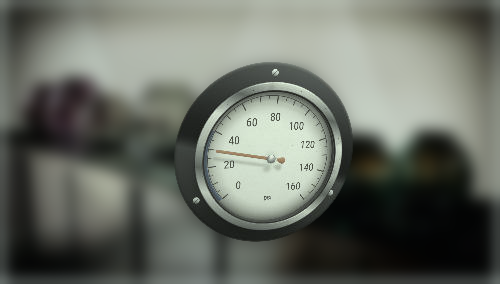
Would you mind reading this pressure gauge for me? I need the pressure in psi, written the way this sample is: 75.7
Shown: 30
